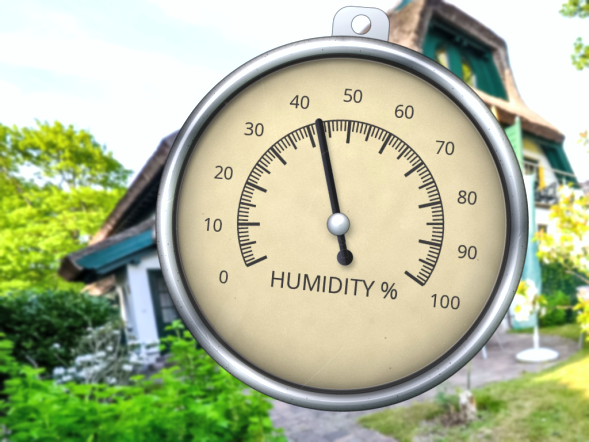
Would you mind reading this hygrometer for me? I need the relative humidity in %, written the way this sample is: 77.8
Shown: 43
